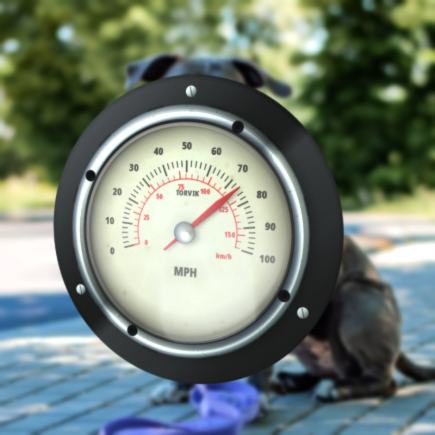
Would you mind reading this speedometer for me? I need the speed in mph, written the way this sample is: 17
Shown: 74
